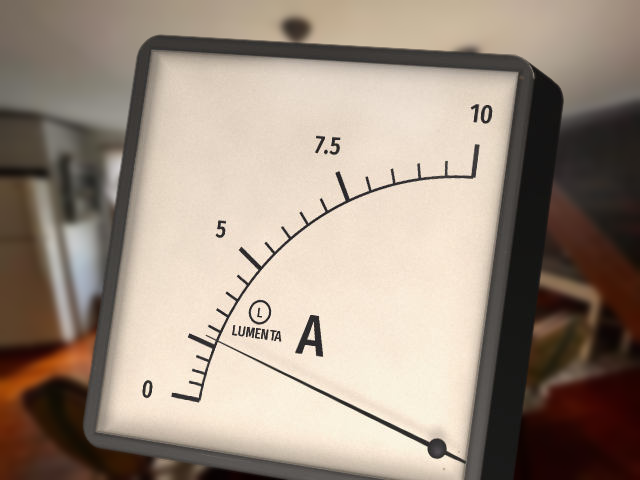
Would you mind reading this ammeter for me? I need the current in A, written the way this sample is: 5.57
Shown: 2.75
